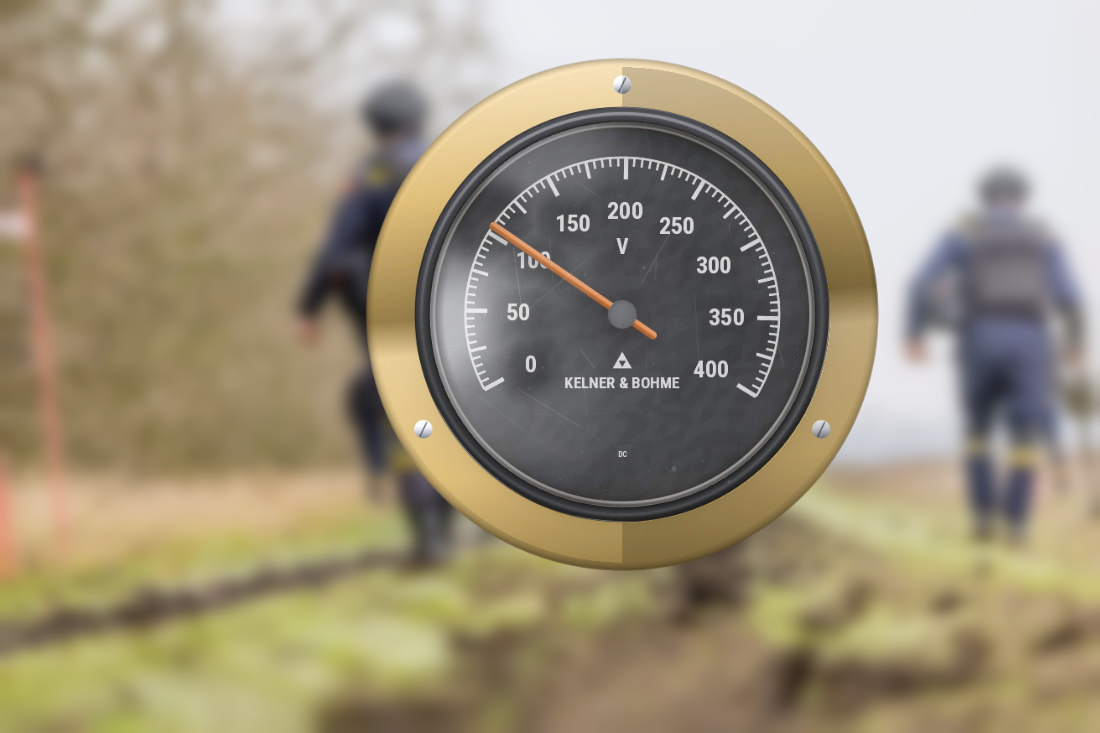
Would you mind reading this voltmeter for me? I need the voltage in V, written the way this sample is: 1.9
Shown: 105
